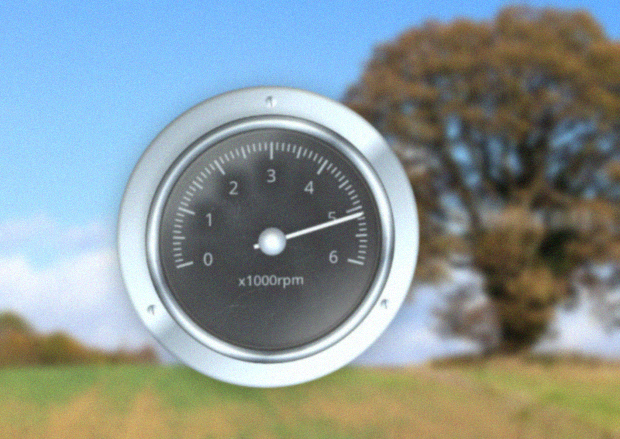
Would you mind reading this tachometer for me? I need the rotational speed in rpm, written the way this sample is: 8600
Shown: 5100
